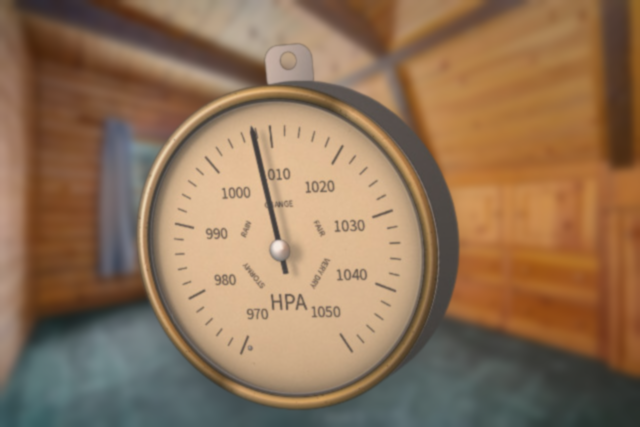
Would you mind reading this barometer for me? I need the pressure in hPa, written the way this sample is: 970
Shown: 1008
